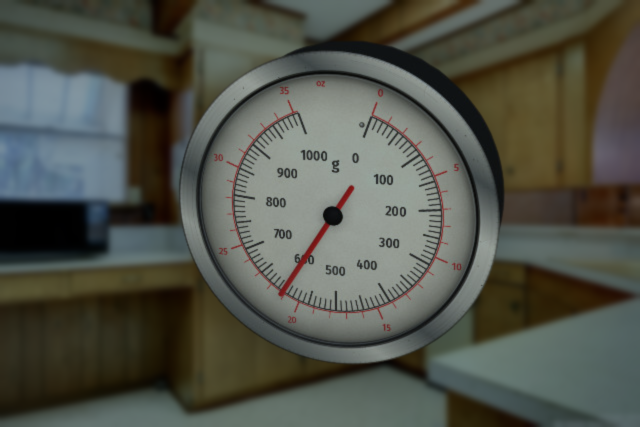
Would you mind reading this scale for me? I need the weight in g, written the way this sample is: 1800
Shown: 600
